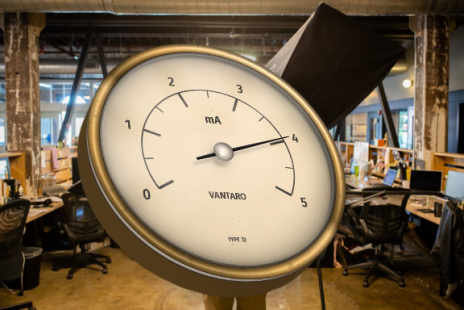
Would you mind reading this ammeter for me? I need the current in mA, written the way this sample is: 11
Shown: 4
